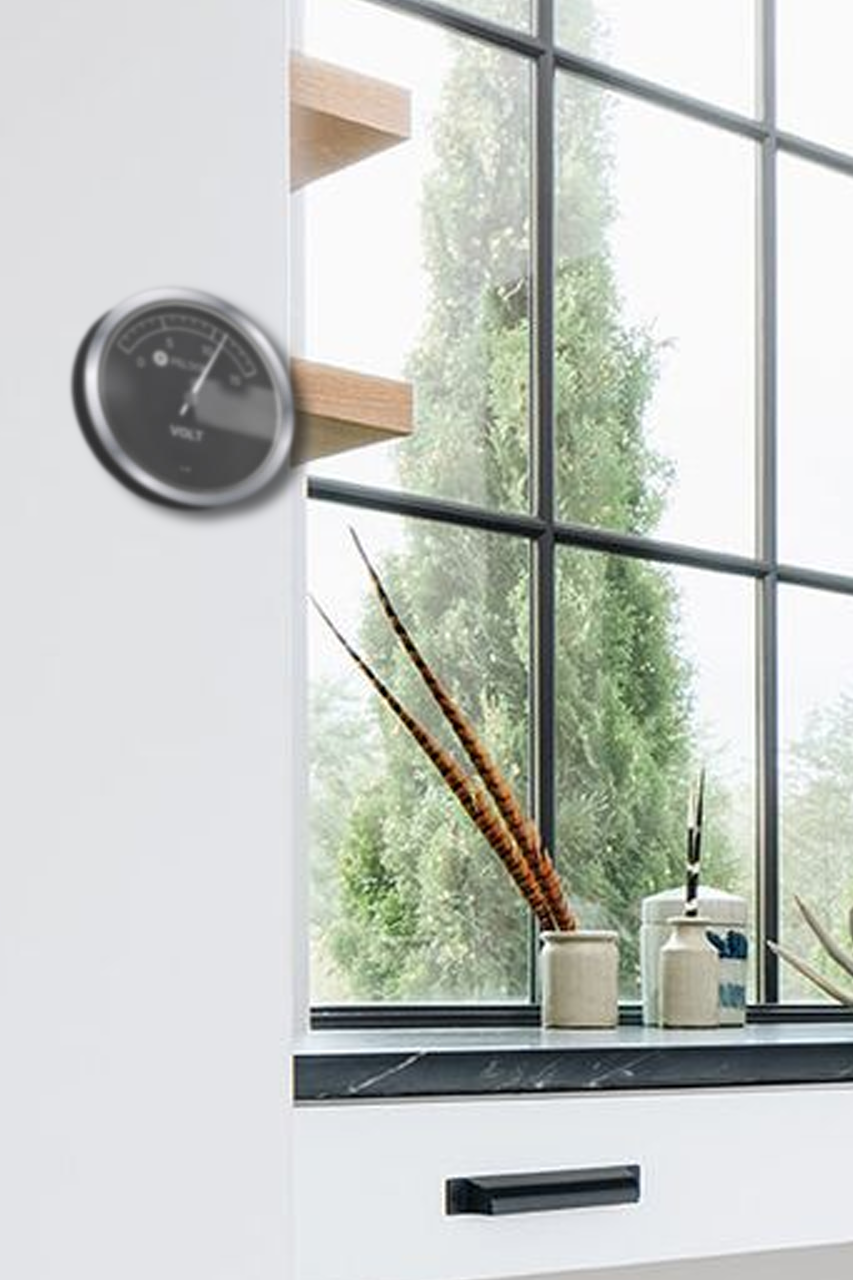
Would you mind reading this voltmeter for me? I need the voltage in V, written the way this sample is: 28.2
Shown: 11
